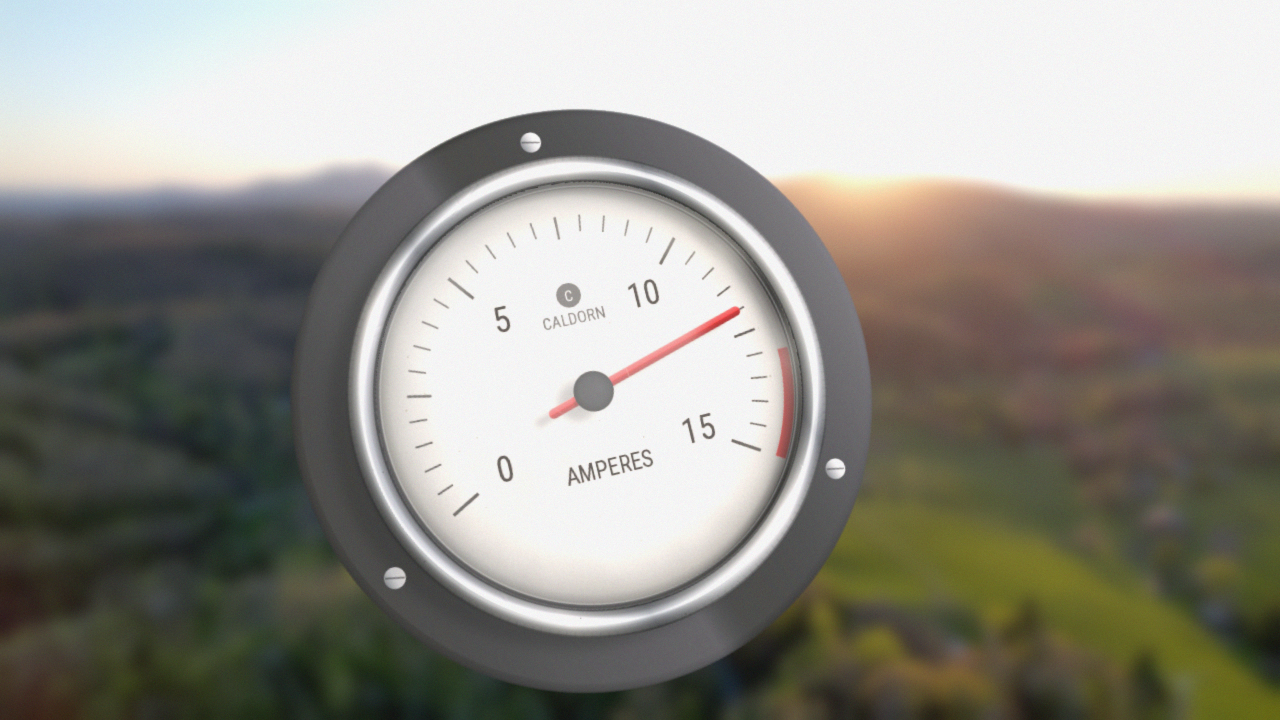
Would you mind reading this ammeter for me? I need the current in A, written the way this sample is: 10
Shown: 12
